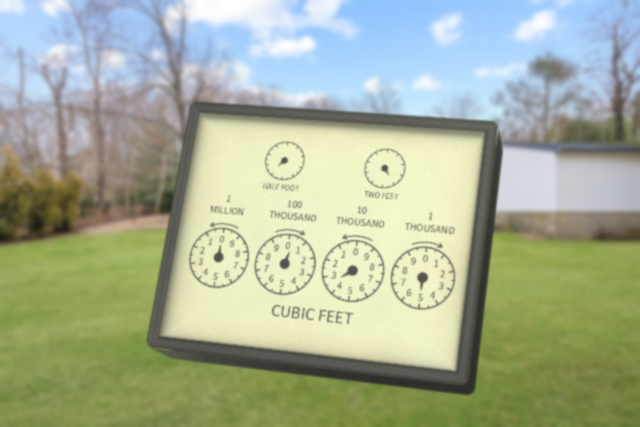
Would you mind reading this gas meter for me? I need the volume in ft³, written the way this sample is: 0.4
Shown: 3500
